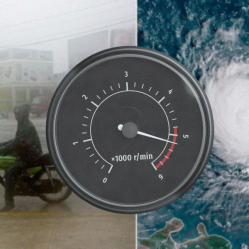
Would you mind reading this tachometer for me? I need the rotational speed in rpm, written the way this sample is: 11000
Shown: 5200
